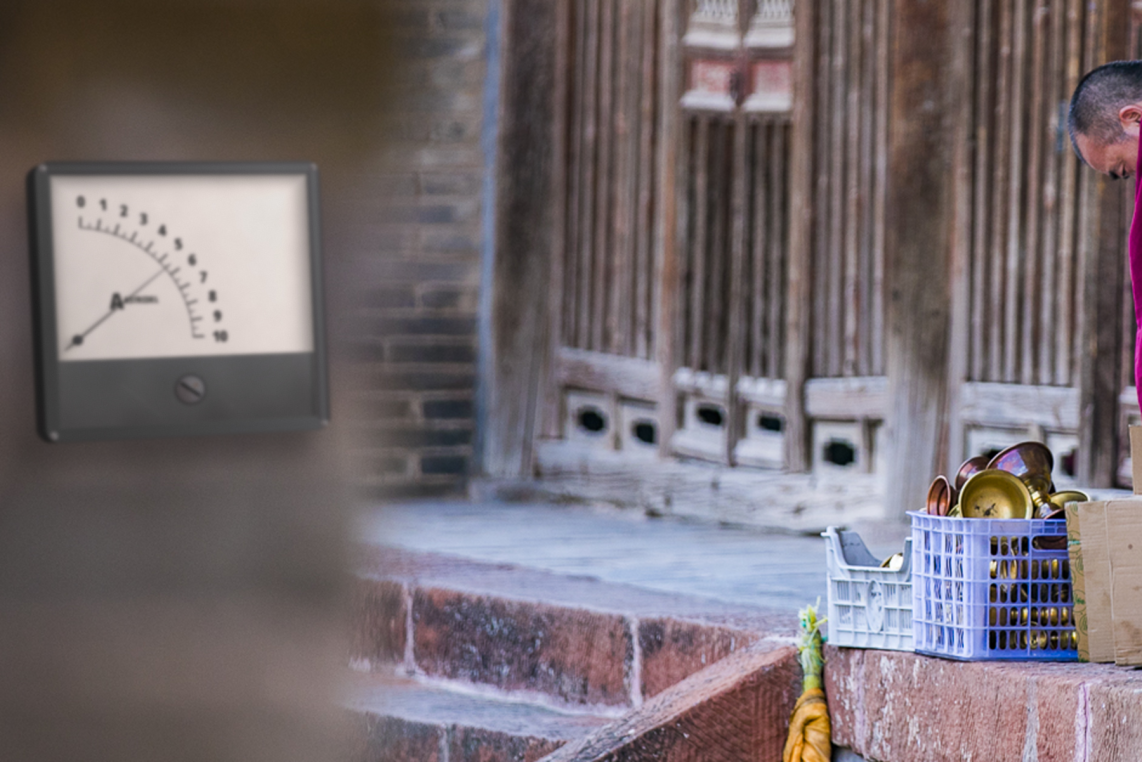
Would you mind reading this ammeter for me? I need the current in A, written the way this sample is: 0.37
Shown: 5.5
